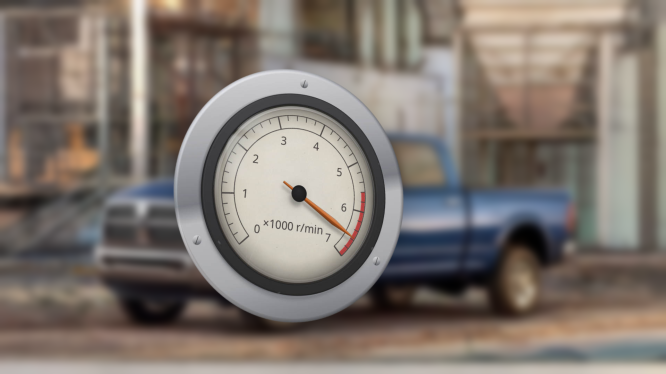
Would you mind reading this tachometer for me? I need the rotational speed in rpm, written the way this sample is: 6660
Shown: 6600
